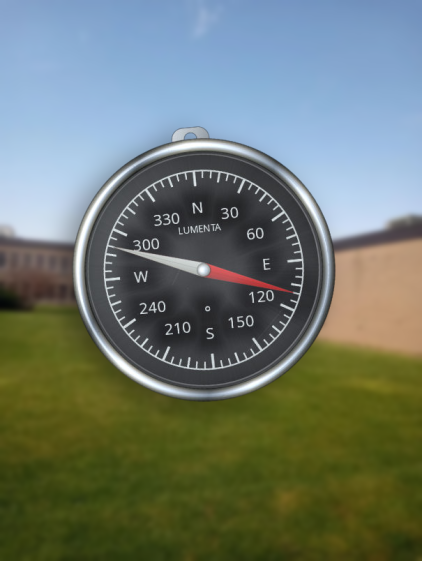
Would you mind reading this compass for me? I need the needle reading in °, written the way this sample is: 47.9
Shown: 110
